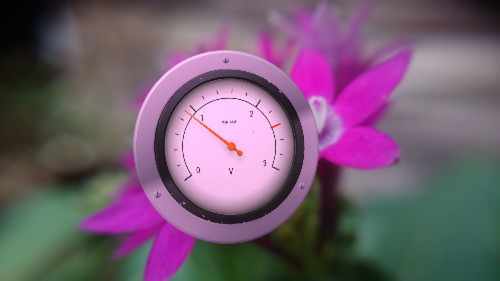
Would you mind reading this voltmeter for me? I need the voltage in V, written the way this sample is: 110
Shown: 0.9
